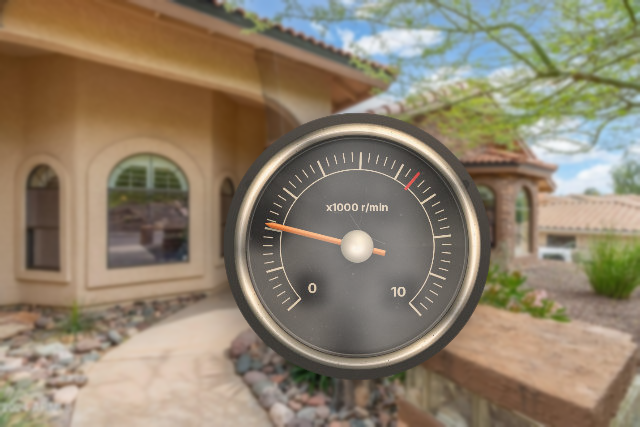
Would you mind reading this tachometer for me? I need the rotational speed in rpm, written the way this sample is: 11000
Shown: 2100
